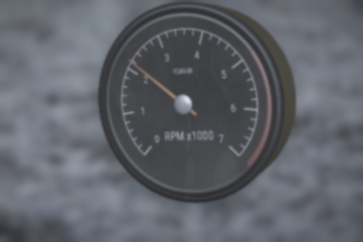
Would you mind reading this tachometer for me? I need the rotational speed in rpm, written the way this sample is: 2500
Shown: 2200
